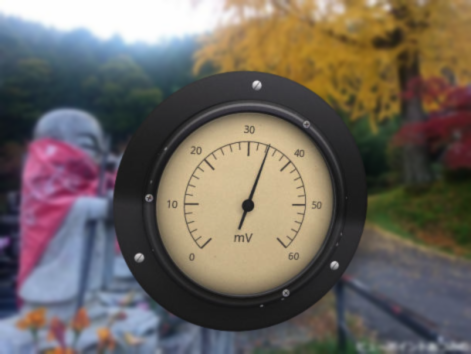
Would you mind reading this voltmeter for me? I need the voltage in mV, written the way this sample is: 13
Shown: 34
